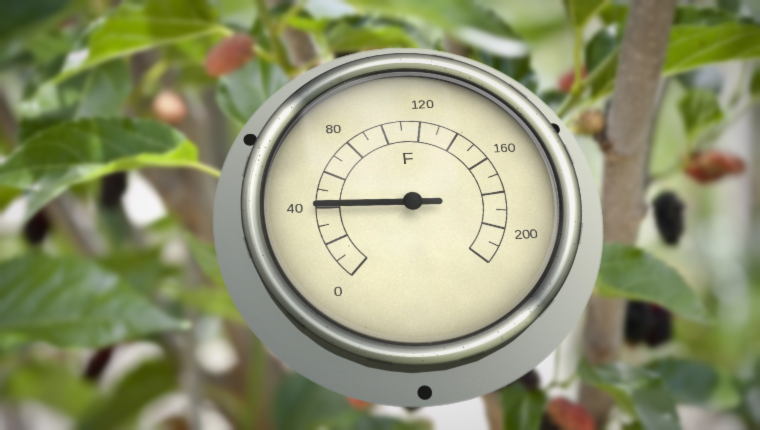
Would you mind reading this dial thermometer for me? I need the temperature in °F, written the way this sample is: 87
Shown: 40
